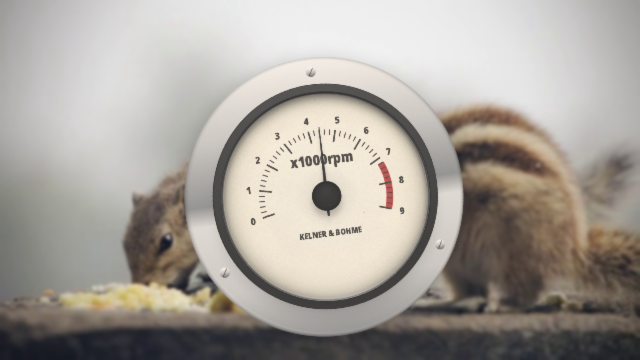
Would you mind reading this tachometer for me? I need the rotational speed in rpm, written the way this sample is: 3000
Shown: 4400
